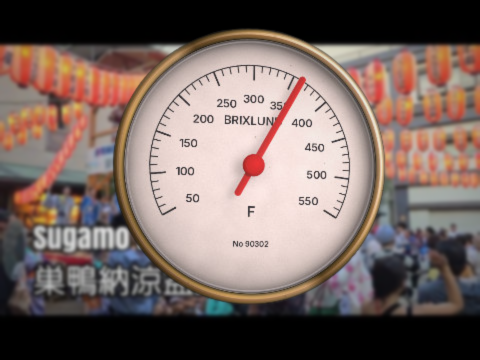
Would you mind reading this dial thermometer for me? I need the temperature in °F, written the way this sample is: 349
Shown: 360
